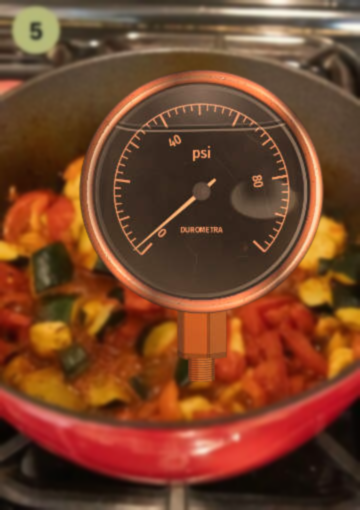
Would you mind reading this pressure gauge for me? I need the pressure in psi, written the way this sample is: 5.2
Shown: 2
